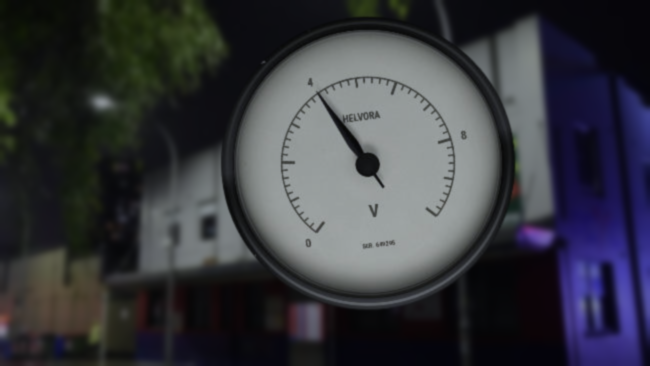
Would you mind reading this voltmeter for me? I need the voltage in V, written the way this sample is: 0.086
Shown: 4
